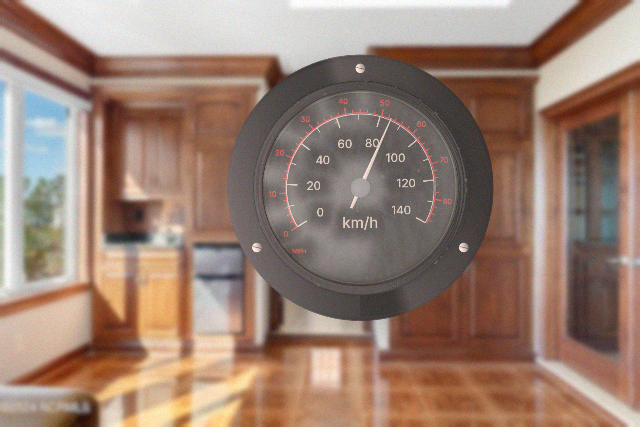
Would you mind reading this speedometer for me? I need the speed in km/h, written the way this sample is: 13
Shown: 85
